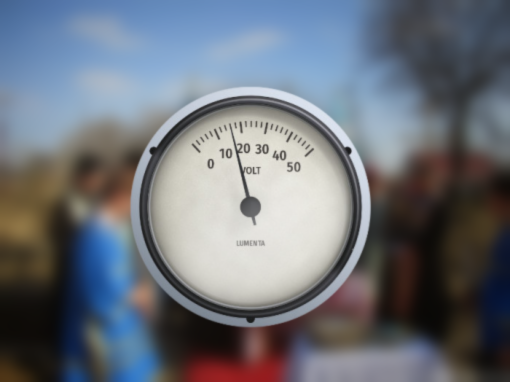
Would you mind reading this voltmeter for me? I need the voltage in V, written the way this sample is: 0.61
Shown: 16
